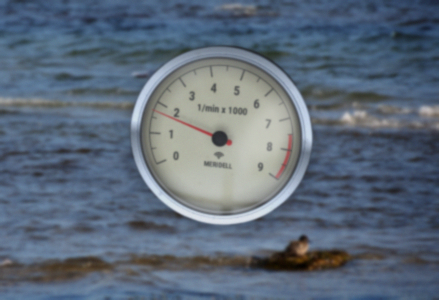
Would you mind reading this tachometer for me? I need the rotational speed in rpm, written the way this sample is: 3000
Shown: 1750
